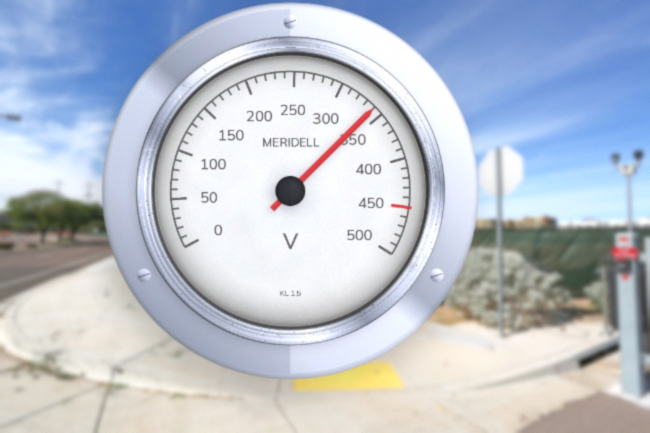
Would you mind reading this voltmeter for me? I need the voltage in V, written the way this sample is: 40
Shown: 340
